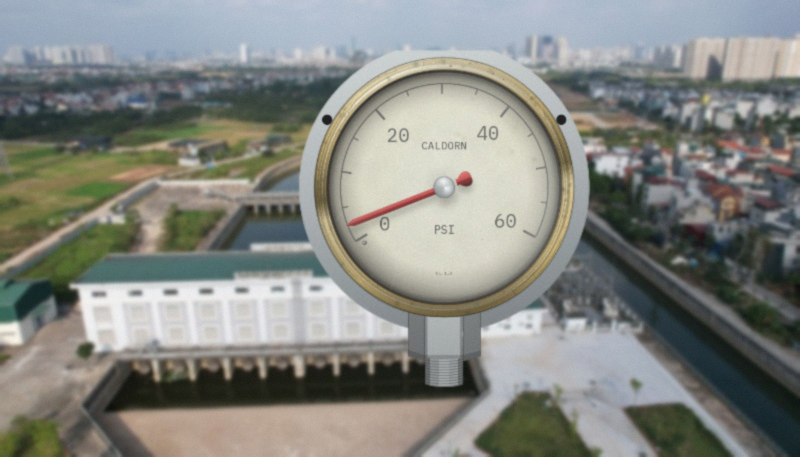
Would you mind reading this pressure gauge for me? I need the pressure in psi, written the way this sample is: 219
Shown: 2.5
